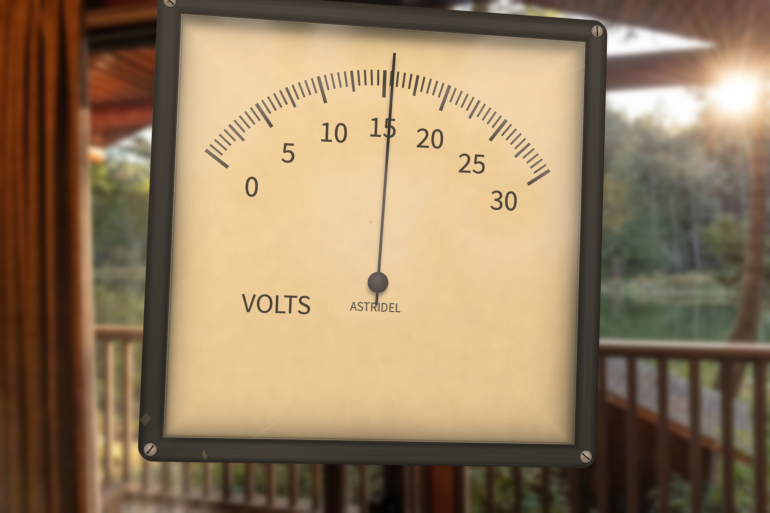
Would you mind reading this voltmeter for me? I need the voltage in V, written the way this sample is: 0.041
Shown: 15.5
